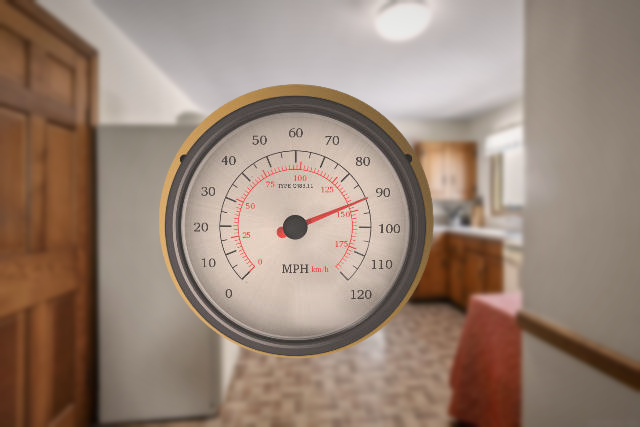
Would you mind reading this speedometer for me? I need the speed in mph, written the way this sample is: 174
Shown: 90
